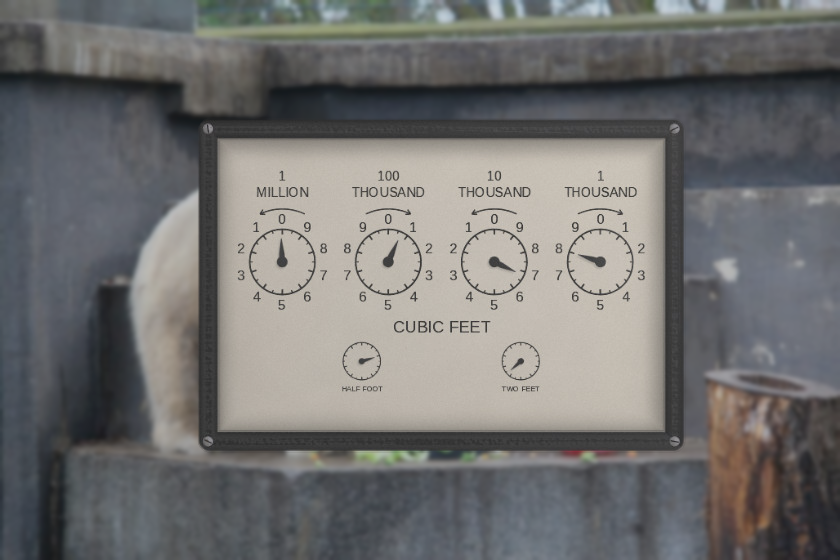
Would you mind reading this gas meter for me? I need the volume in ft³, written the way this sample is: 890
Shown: 6800
